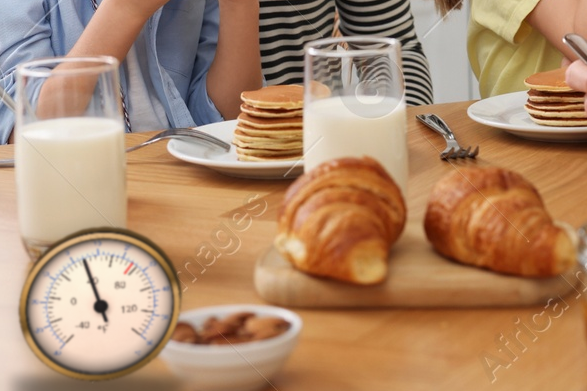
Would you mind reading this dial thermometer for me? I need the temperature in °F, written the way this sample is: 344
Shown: 40
